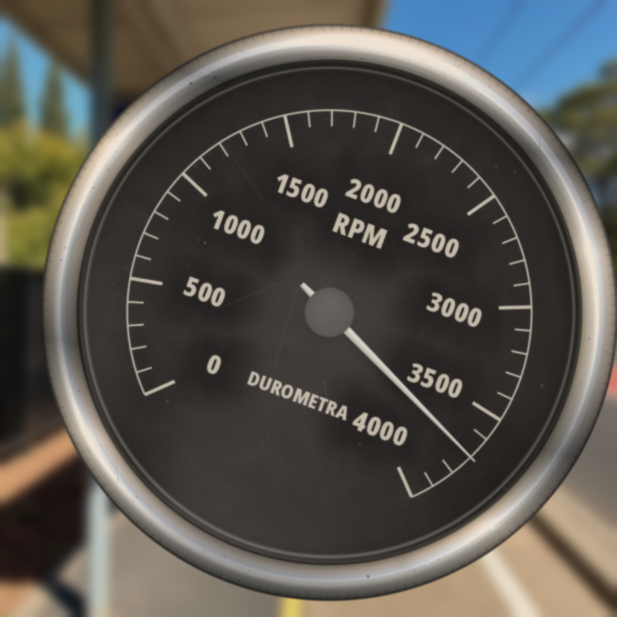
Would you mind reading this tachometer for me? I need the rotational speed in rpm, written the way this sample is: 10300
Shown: 3700
